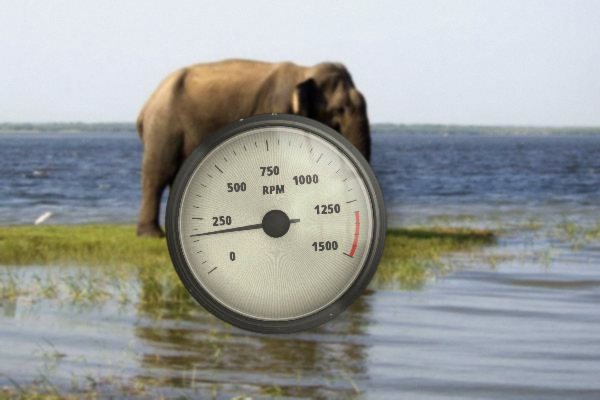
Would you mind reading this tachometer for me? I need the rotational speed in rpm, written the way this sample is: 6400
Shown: 175
